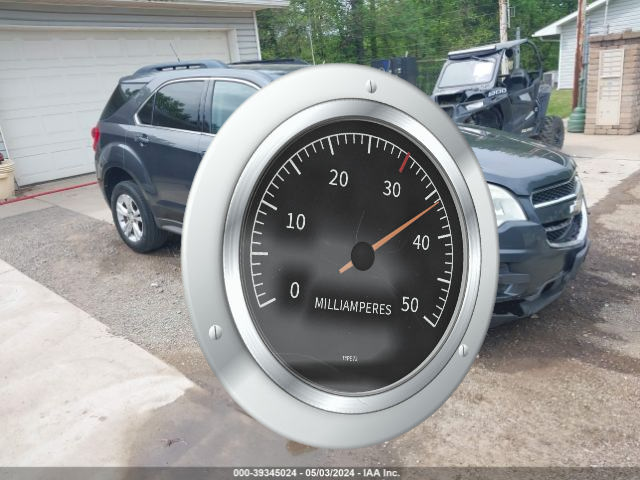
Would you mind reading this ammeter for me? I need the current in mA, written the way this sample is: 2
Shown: 36
